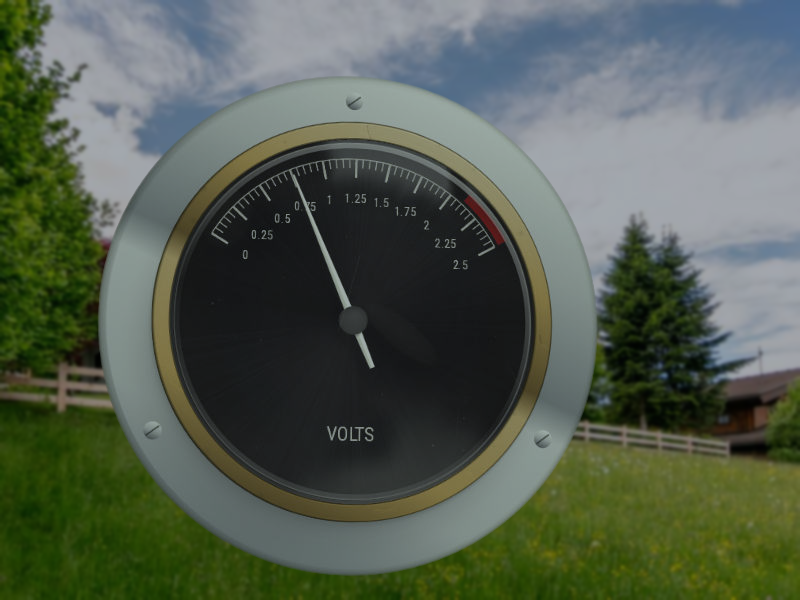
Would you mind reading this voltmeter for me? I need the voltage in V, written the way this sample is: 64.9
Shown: 0.75
